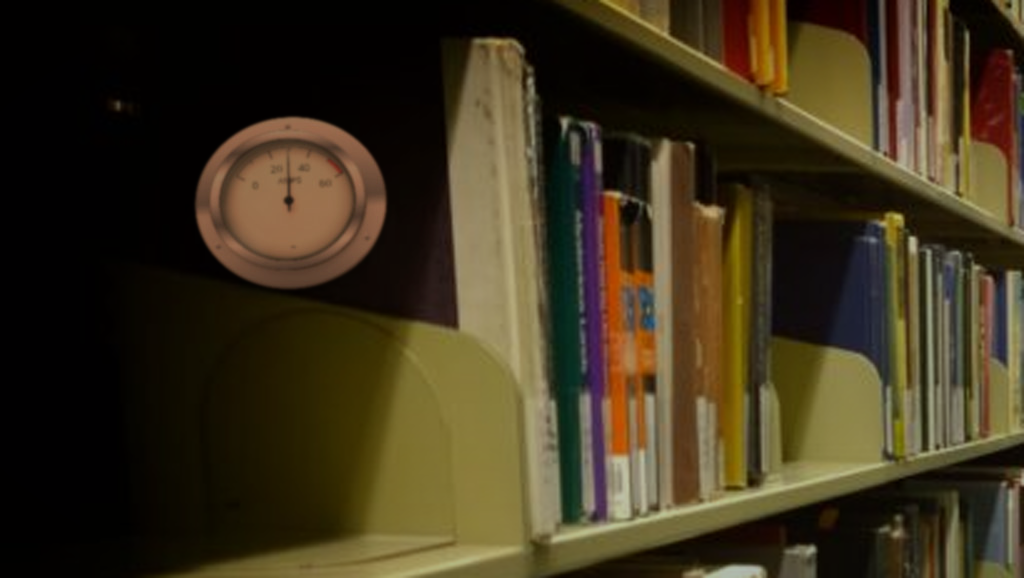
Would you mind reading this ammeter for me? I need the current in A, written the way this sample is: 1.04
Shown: 30
